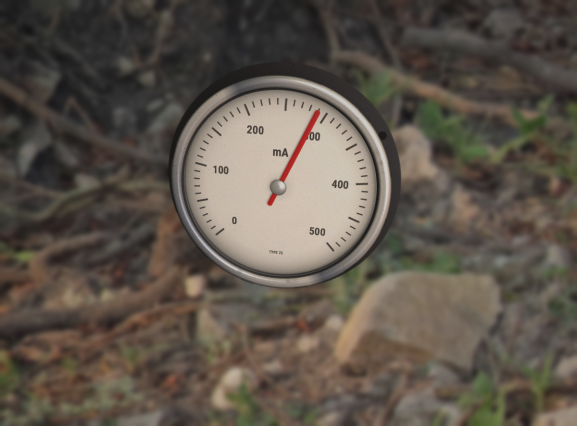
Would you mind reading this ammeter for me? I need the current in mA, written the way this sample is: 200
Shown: 290
